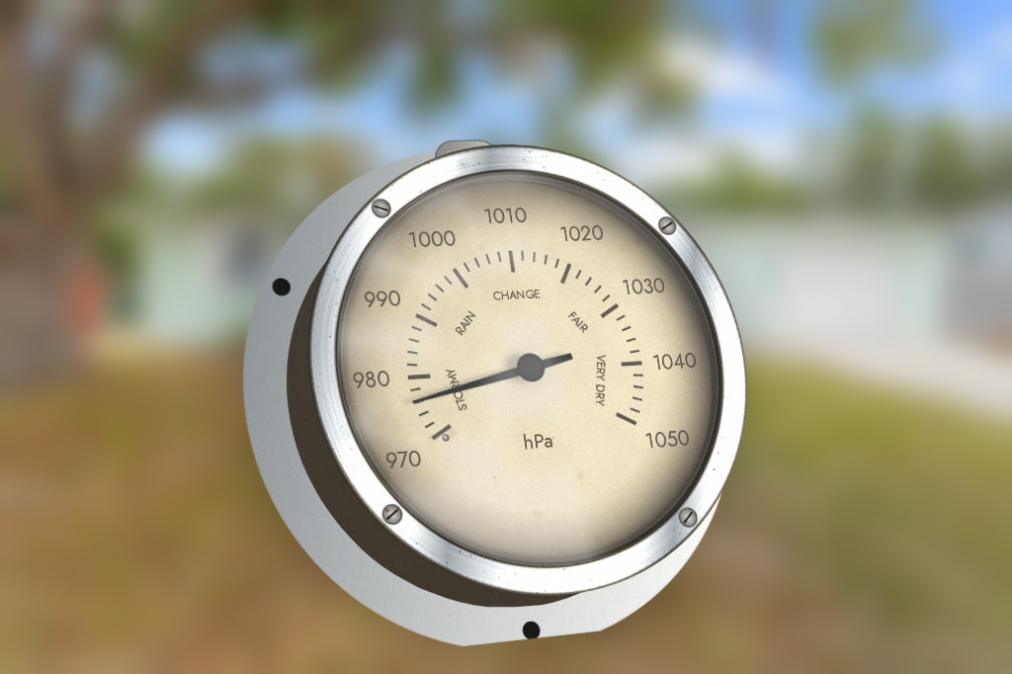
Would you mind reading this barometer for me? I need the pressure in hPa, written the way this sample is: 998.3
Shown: 976
